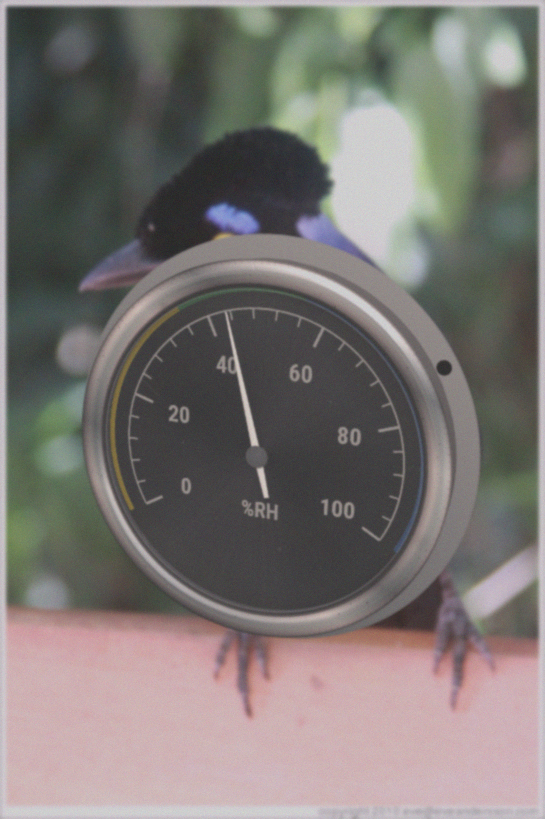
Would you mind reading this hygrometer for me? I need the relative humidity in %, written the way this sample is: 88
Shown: 44
